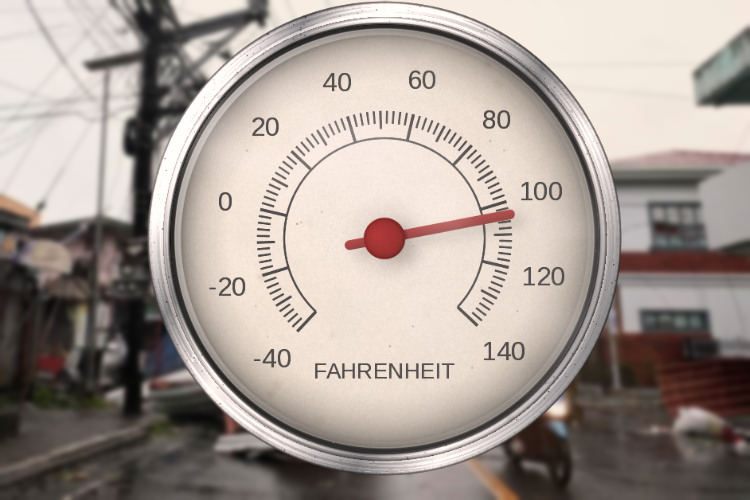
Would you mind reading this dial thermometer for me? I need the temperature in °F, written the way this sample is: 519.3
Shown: 104
